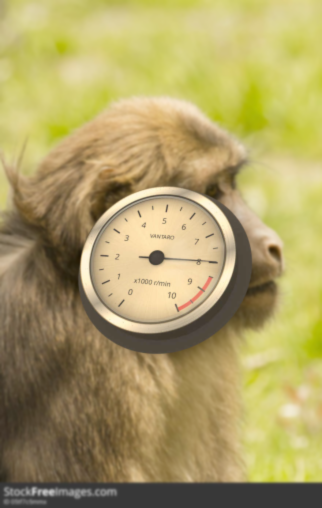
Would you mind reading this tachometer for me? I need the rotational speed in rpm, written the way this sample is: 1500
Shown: 8000
